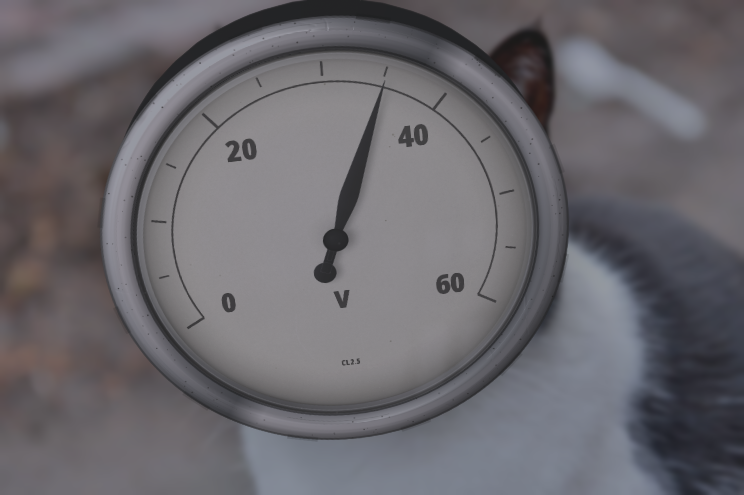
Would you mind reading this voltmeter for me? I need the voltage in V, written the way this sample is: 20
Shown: 35
